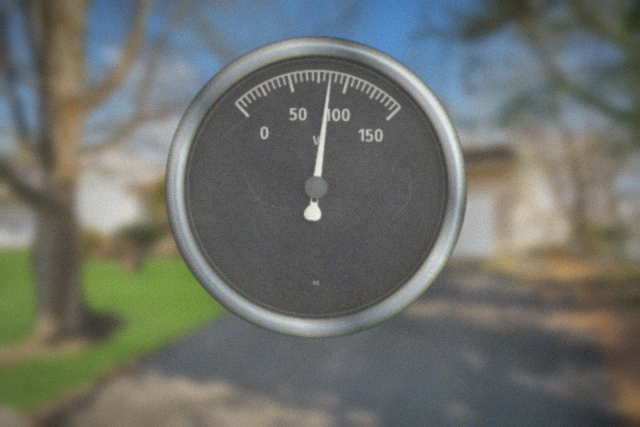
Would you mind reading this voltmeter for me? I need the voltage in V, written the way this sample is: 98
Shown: 85
